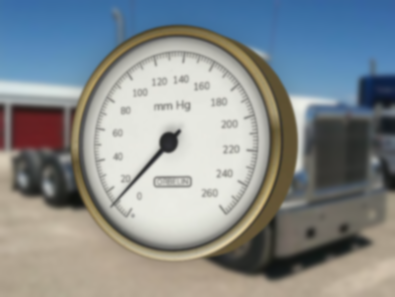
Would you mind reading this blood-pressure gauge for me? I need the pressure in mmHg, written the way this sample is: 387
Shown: 10
